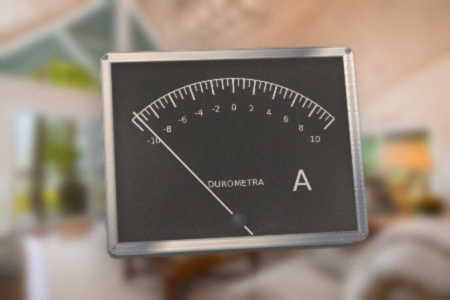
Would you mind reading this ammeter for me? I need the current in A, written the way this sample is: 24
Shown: -9.5
